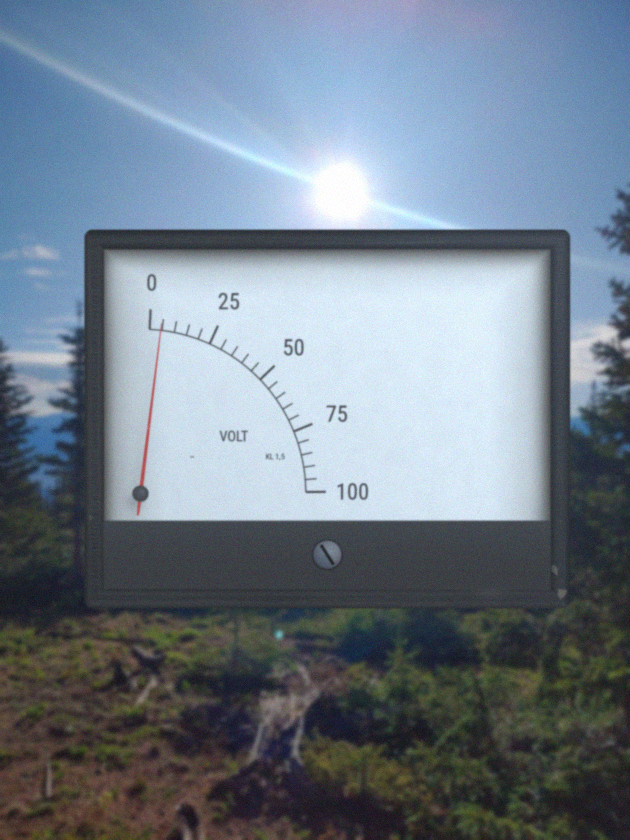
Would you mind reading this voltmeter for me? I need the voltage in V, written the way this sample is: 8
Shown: 5
